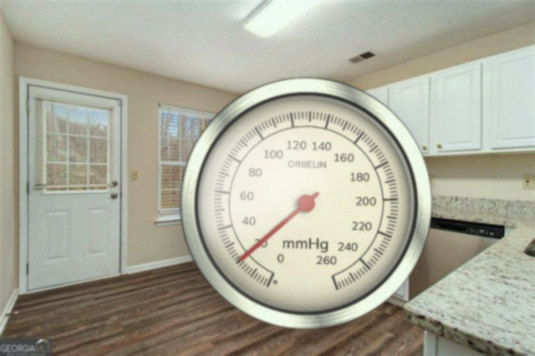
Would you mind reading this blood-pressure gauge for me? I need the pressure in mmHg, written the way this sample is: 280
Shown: 20
